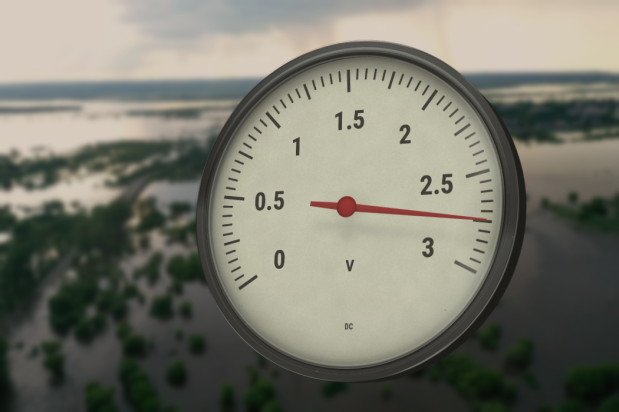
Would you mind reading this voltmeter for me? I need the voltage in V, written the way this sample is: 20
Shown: 2.75
